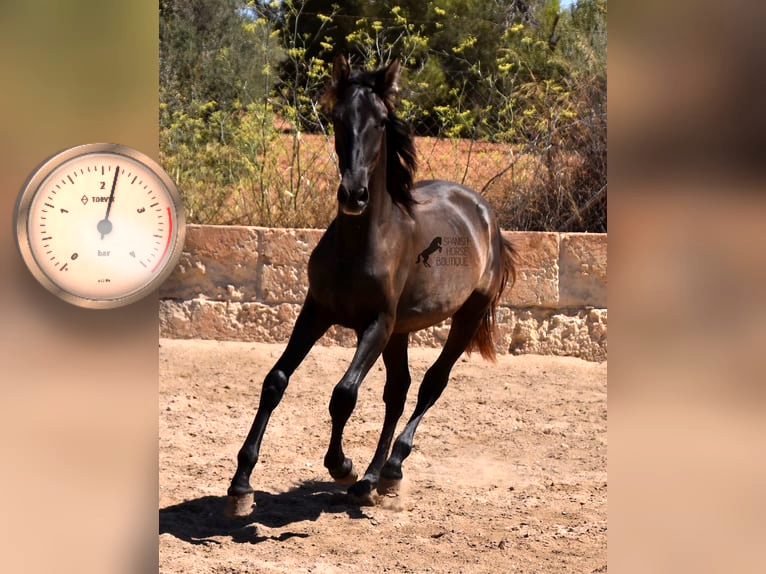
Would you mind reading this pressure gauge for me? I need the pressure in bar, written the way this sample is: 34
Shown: 2.2
